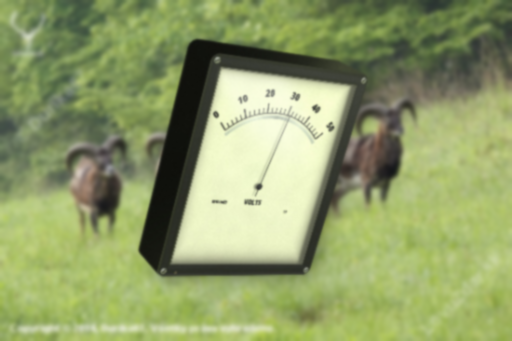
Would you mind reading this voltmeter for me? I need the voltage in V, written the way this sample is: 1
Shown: 30
